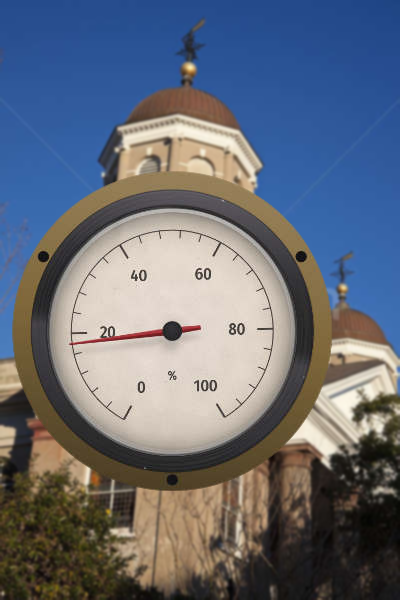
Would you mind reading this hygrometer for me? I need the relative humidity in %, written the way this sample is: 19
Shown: 18
